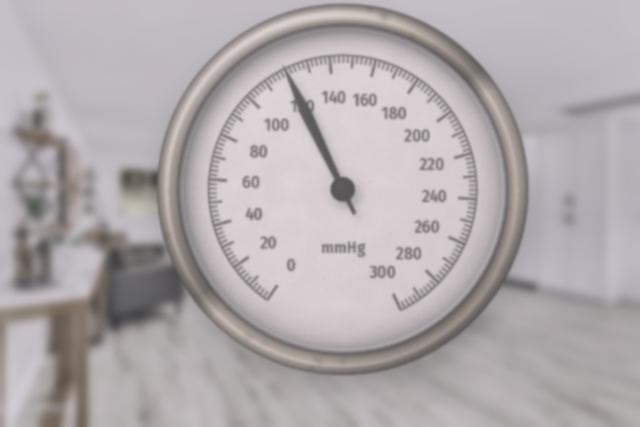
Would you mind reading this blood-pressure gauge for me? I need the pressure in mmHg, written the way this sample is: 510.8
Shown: 120
